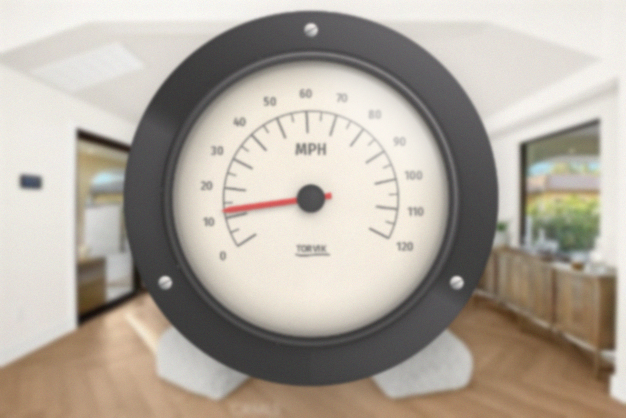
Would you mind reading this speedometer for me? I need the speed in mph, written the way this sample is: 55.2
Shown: 12.5
